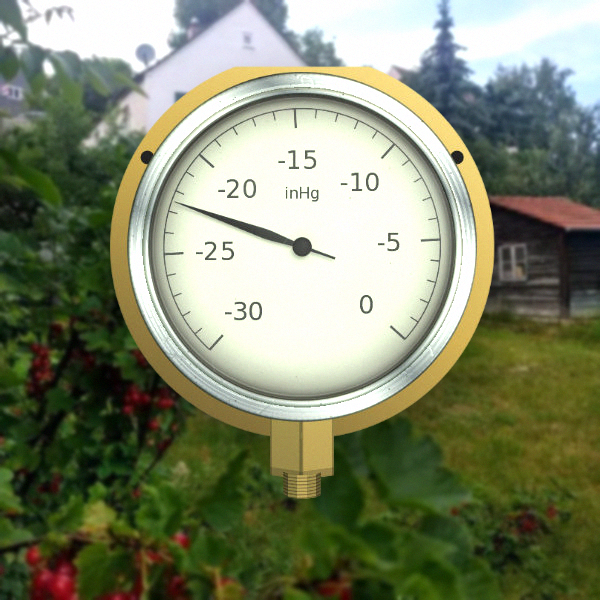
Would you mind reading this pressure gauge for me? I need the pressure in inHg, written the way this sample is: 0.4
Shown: -22.5
